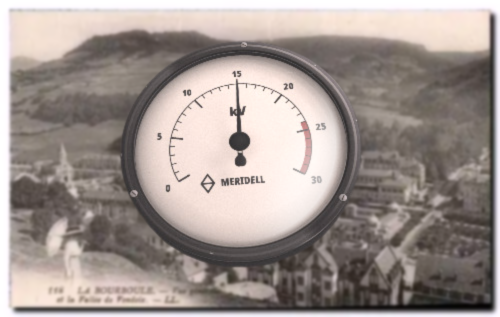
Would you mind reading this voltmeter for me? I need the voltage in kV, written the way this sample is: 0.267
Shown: 15
